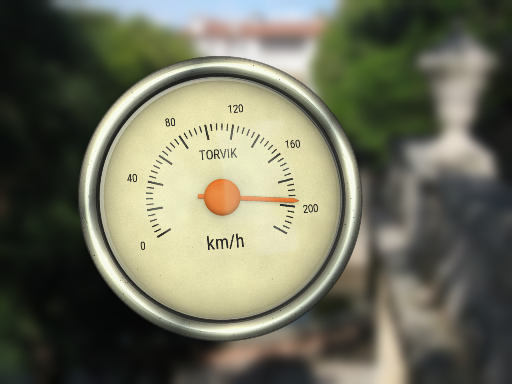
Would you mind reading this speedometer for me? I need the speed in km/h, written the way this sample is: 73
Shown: 196
